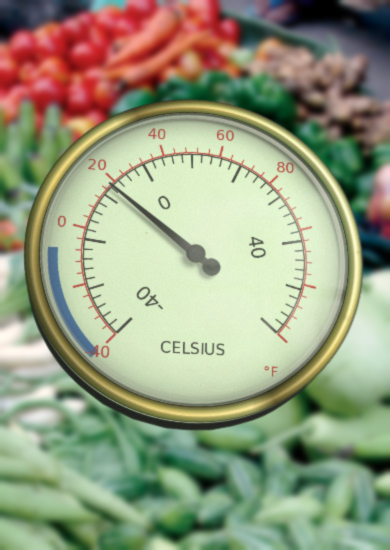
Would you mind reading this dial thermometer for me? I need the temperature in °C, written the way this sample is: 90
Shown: -8
